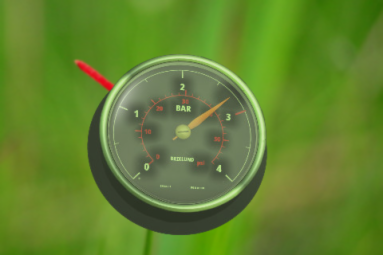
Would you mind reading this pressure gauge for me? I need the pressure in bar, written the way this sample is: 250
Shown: 2.75
